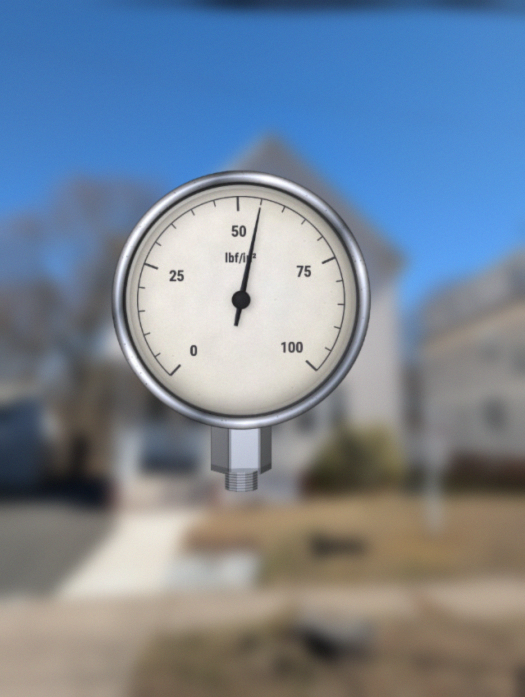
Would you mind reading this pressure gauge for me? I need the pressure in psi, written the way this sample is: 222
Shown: 55
